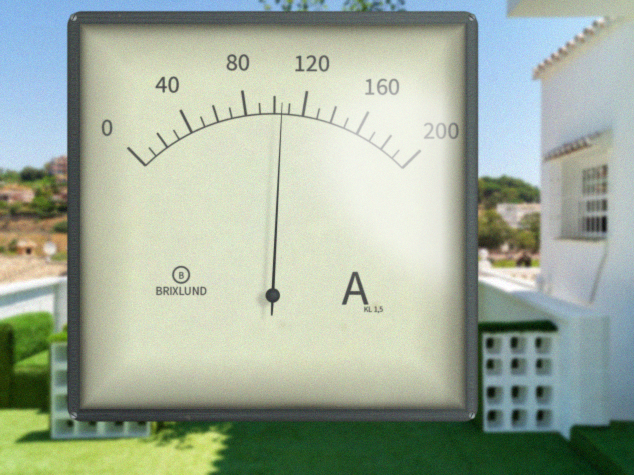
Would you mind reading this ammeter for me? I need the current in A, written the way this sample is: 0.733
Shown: 105
